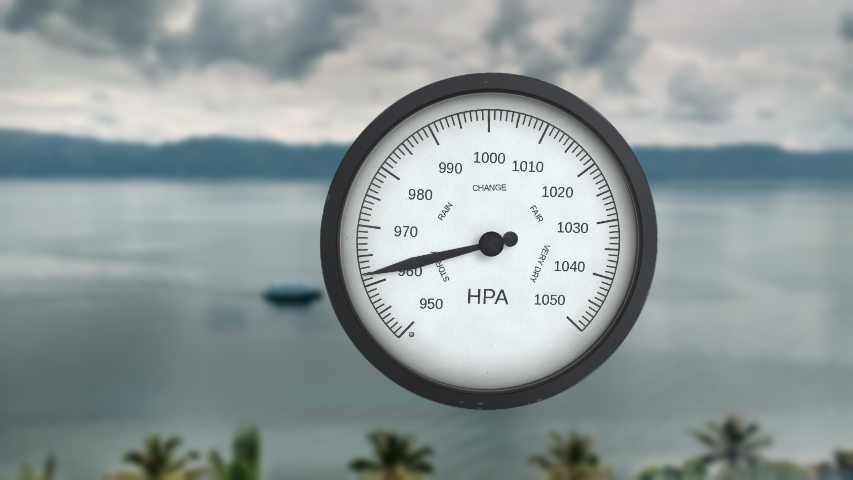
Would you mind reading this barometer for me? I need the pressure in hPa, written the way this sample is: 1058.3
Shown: 962
